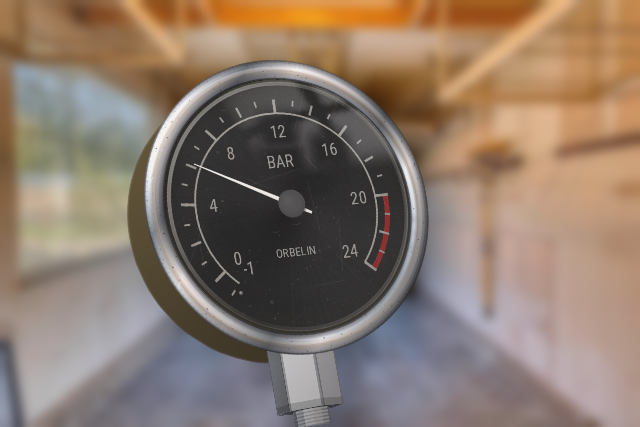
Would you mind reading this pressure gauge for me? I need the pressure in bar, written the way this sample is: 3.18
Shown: 6
